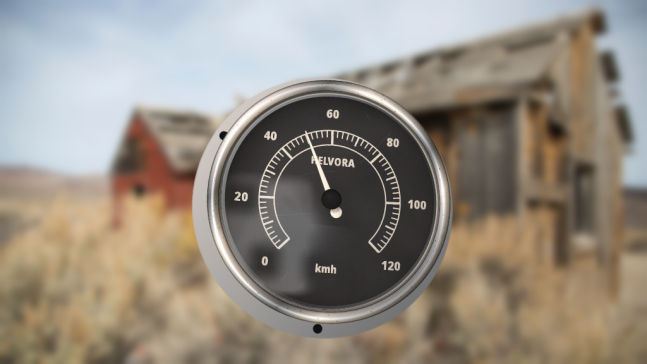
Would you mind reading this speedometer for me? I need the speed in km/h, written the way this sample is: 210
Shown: 50
